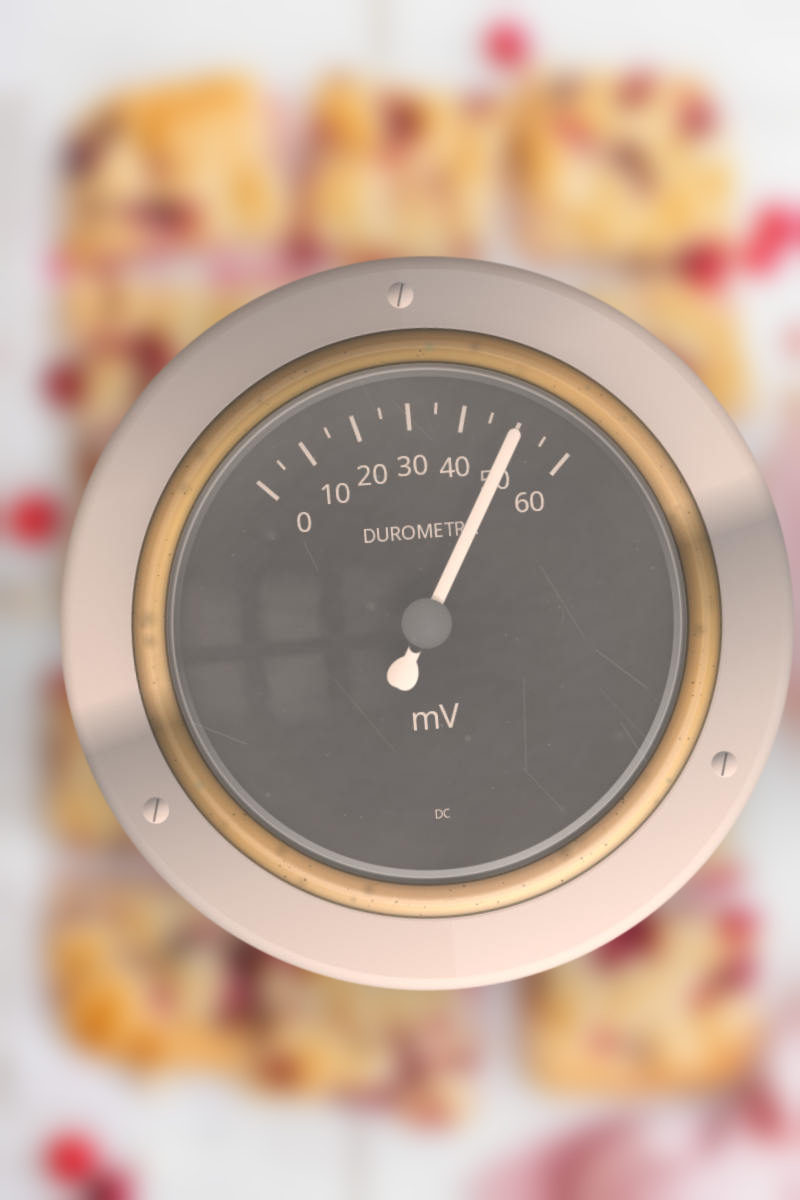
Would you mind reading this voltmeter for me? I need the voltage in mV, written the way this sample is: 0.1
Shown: 50
